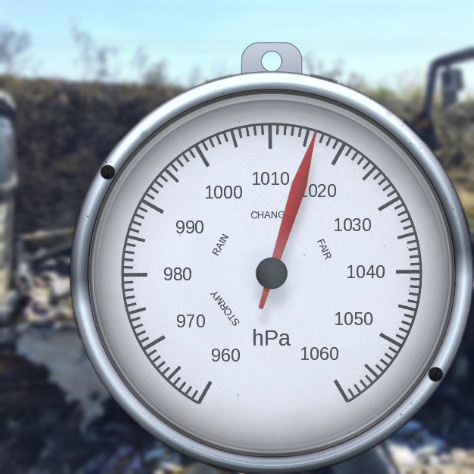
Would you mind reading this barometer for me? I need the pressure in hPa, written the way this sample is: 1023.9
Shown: 1016
